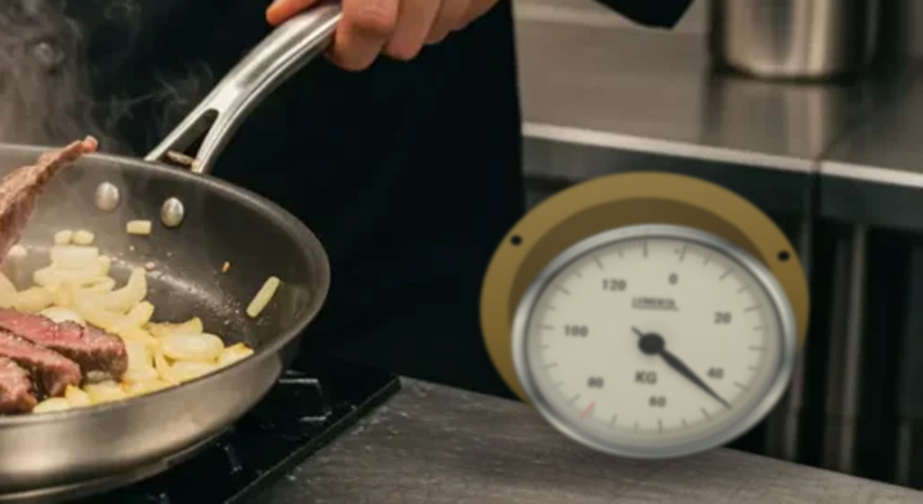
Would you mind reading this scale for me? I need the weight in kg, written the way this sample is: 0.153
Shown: 45
